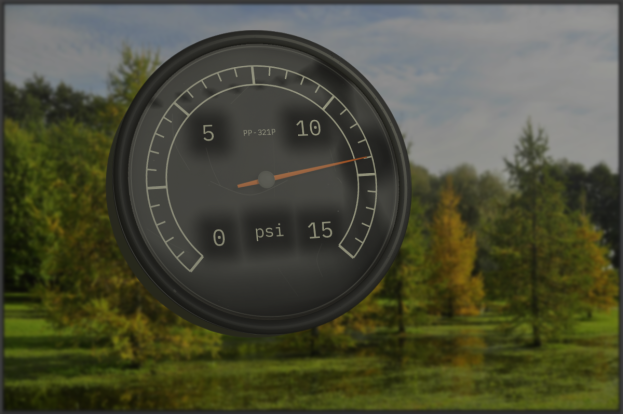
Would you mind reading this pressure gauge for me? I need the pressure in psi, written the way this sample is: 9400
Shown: 12
